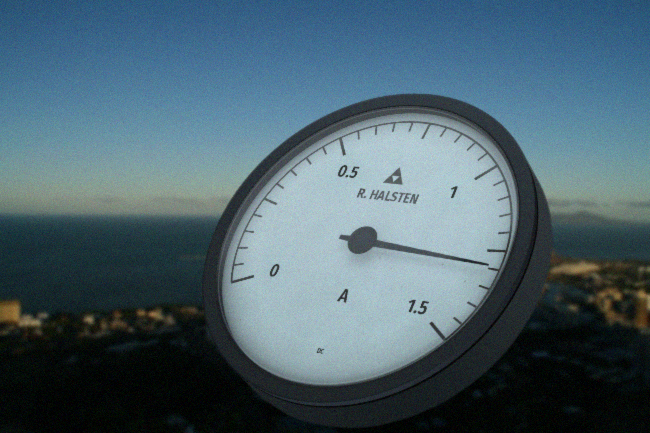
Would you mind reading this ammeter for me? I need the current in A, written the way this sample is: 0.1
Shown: 1.3
